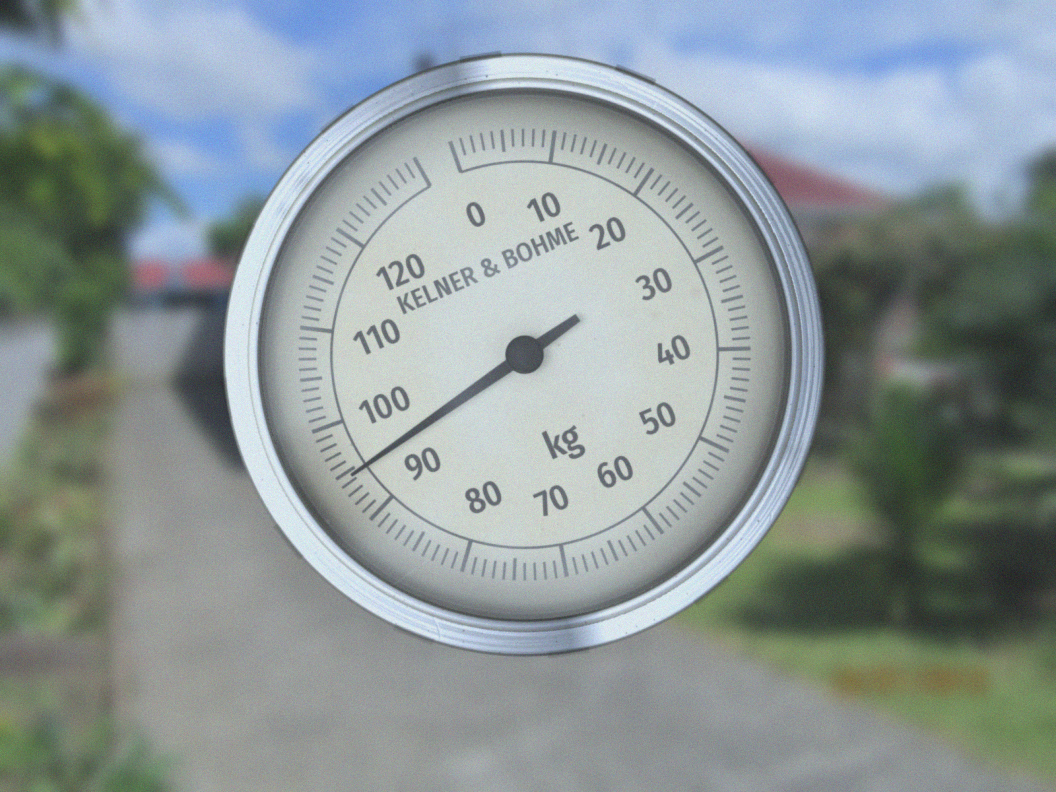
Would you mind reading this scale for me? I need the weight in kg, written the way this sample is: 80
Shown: 94.5
